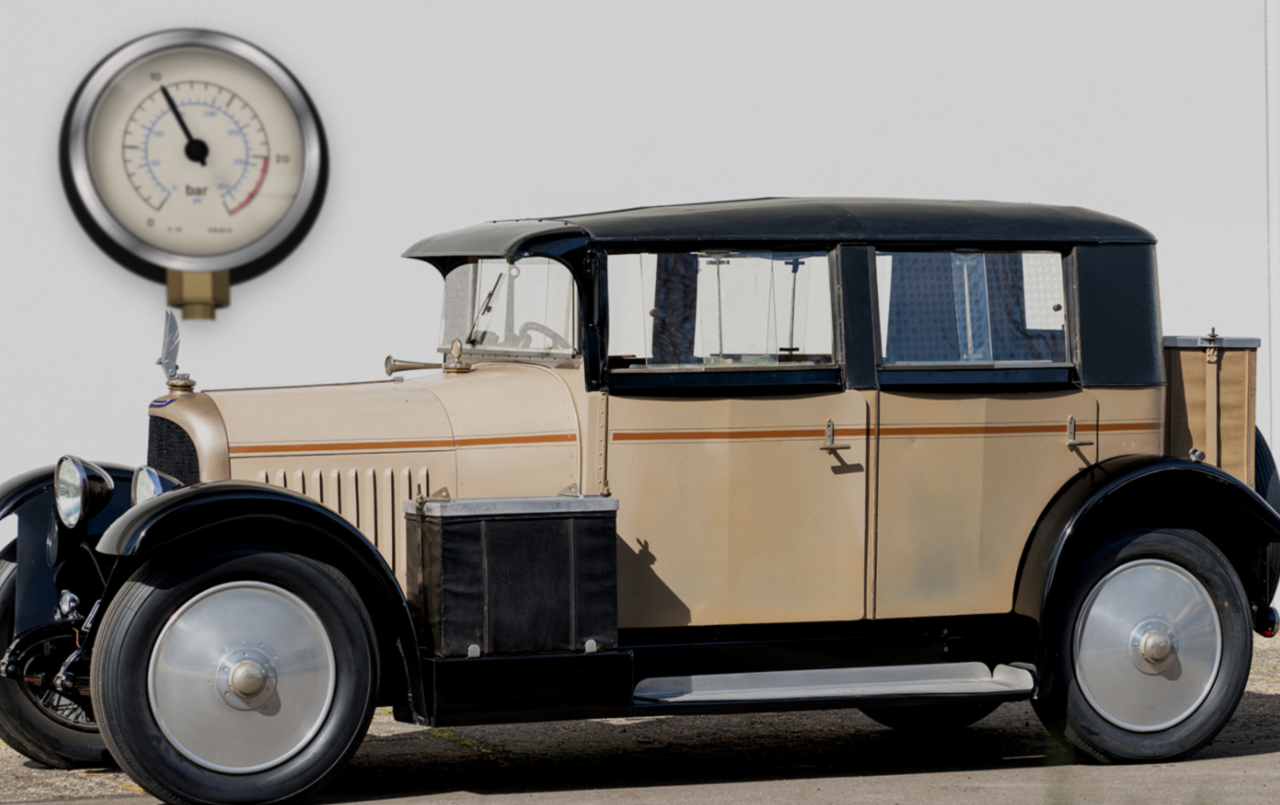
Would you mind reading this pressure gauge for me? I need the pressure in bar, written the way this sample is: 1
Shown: 10
